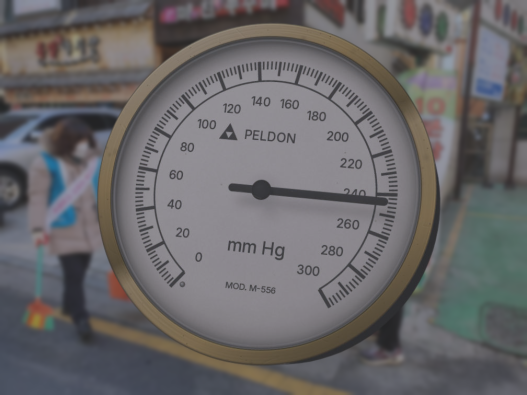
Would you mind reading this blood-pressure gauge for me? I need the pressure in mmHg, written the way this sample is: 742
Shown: 244
